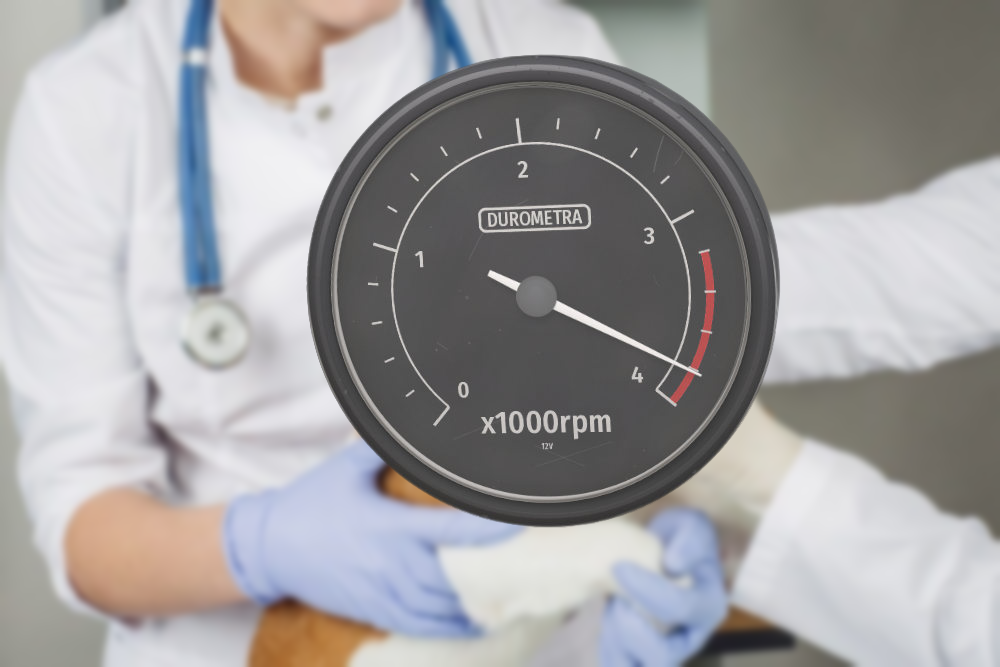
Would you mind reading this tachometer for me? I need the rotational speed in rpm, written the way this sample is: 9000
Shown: 3800
